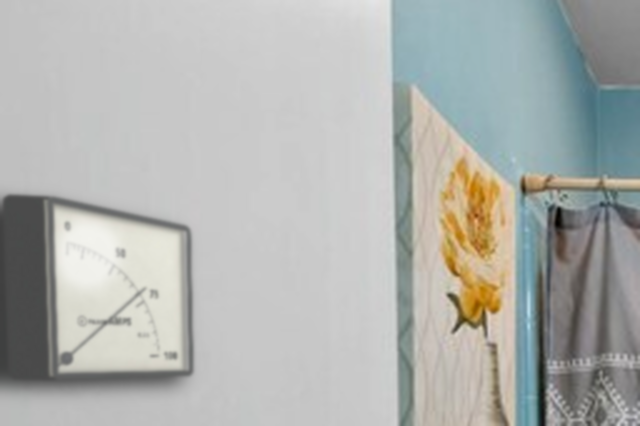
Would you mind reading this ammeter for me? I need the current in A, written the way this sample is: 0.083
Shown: 70
